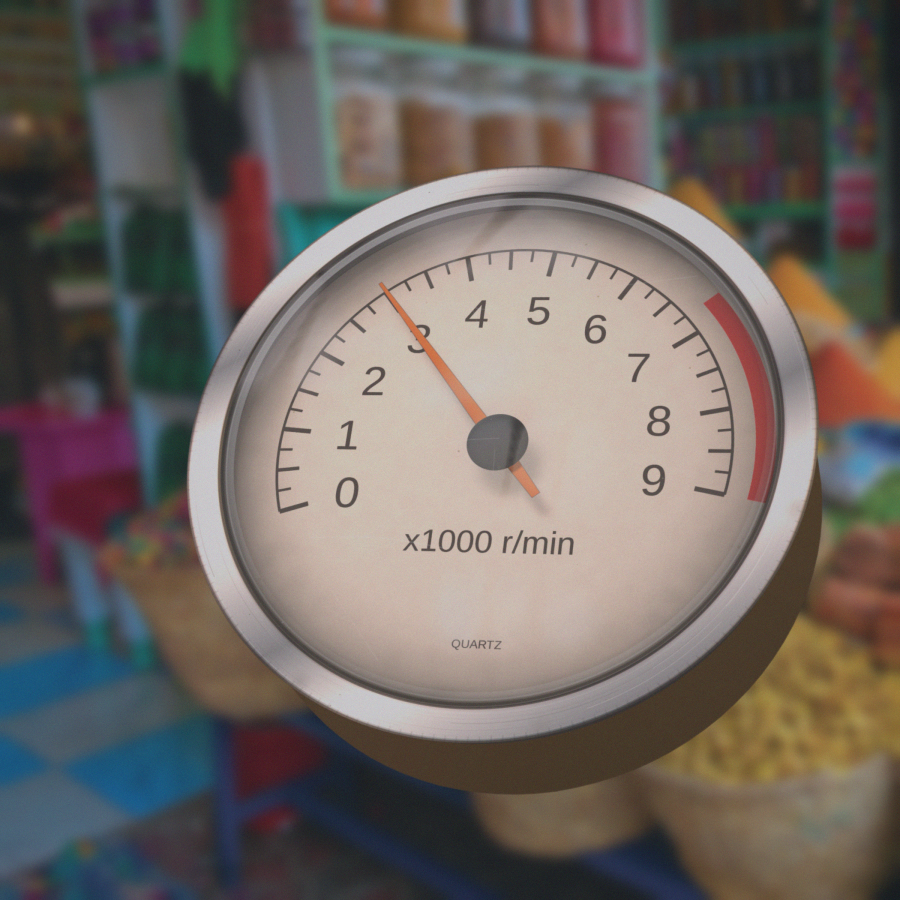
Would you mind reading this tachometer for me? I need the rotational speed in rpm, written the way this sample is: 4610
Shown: 3000
